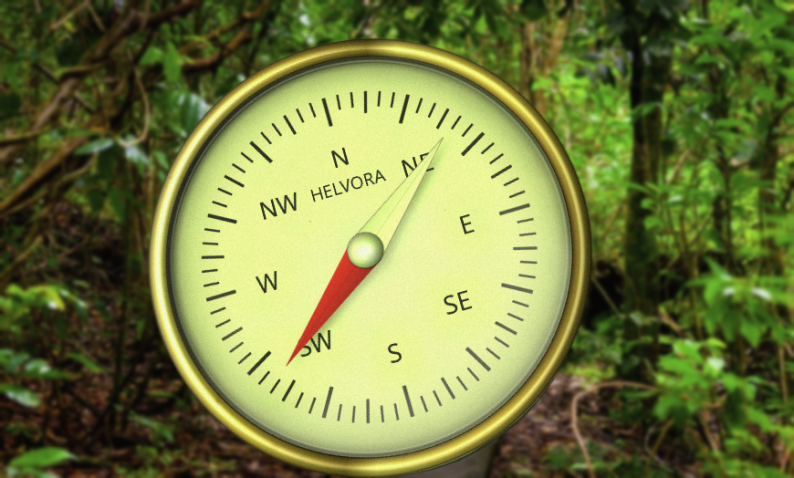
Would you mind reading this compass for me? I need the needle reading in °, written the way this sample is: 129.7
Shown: 230
